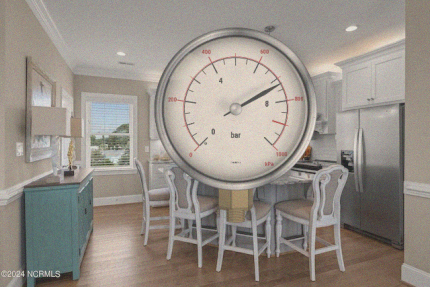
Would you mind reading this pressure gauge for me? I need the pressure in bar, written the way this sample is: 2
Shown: 7.25
